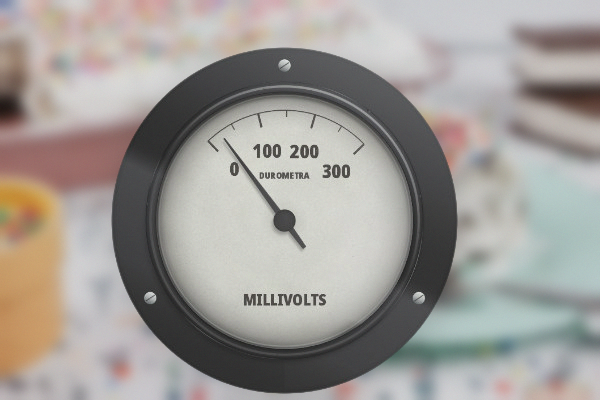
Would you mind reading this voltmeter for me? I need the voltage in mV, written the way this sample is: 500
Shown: 25
